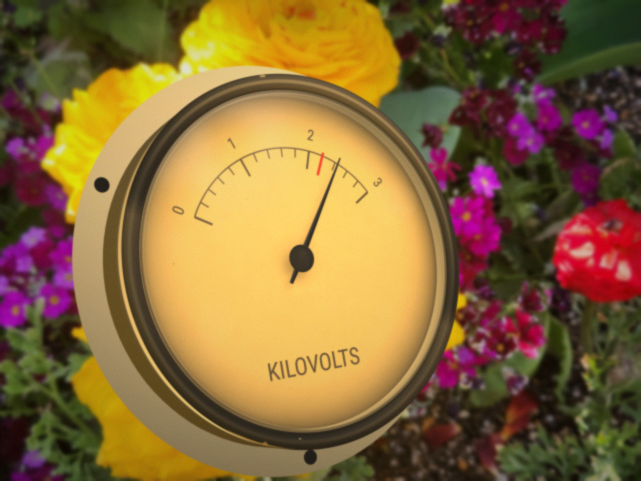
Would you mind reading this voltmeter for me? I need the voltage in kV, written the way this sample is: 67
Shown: 2.4
